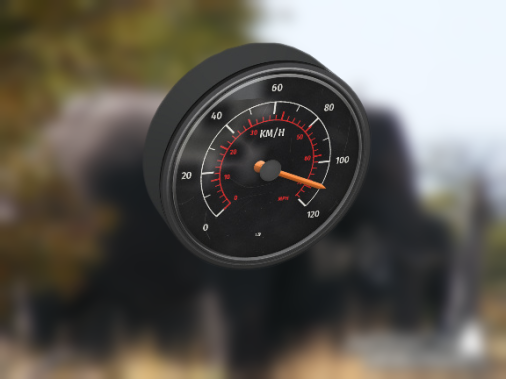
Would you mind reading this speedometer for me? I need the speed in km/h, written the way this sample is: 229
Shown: 110
